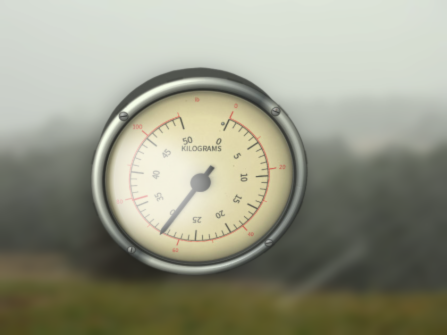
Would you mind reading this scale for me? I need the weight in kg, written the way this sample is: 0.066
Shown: 30
